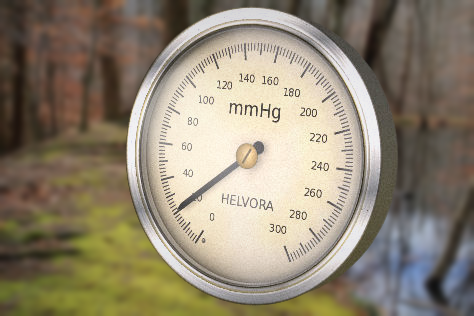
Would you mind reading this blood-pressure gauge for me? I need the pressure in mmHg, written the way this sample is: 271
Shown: 20
